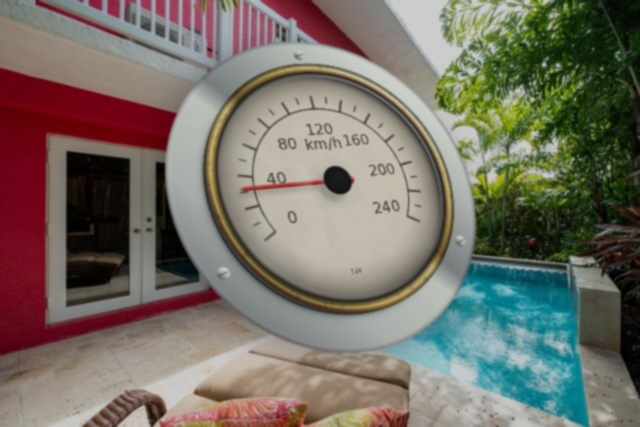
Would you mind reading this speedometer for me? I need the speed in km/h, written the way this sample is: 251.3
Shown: 30
